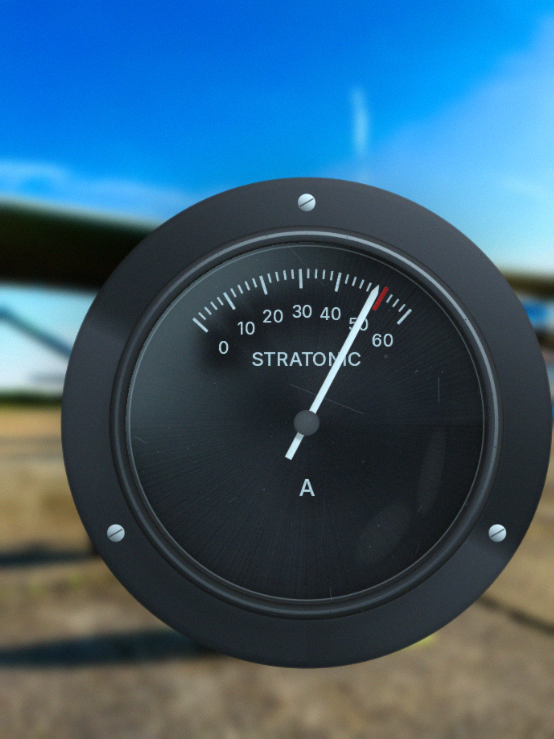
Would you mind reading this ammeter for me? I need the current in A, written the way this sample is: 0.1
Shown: 50
